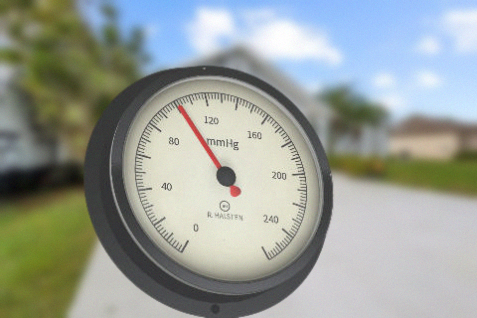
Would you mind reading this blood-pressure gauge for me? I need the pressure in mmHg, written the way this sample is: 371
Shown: 100
